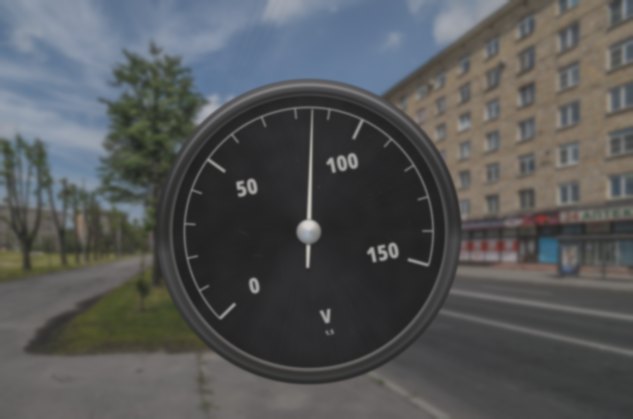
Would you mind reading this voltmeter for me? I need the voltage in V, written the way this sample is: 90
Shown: 85
